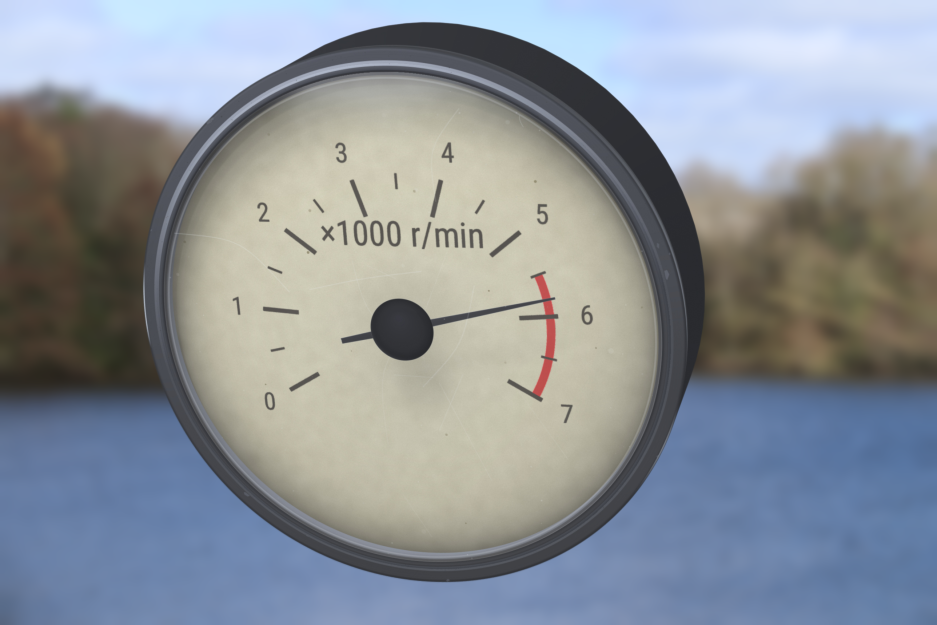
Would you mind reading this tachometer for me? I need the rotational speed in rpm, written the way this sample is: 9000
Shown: 5750
